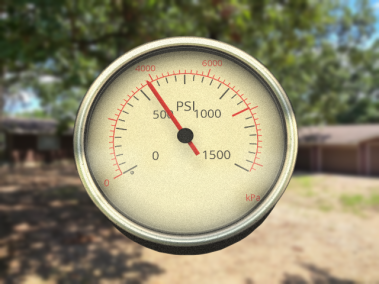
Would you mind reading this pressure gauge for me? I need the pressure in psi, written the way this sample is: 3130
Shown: 550
